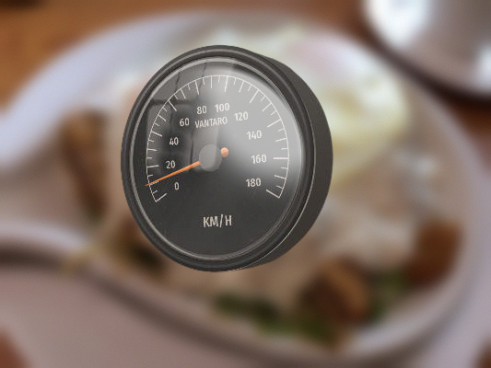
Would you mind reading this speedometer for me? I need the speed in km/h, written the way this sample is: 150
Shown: 10
